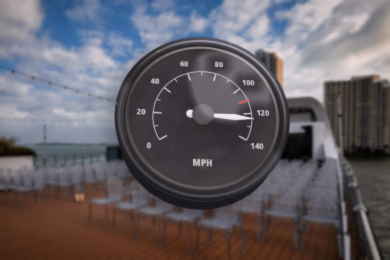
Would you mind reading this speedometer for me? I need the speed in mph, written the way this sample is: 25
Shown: 125
